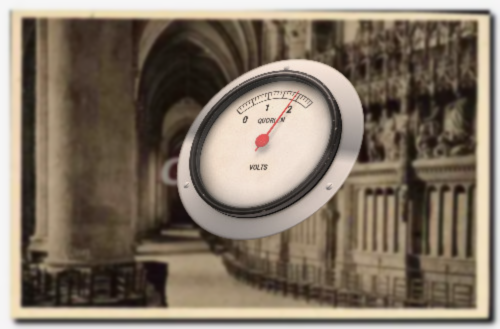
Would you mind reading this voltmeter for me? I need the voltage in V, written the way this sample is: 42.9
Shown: 2
